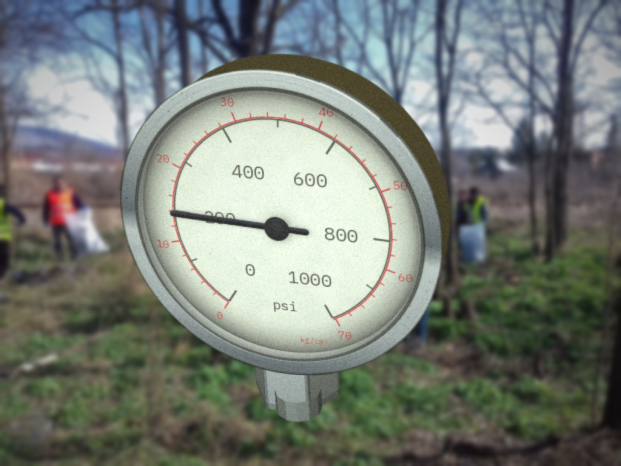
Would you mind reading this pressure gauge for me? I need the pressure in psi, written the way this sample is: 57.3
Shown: 200
